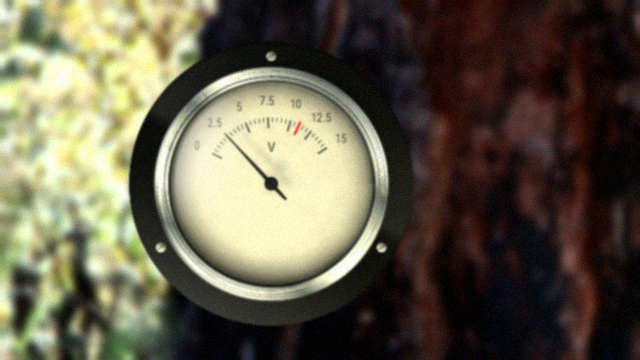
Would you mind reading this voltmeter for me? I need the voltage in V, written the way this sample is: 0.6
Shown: 2.5
